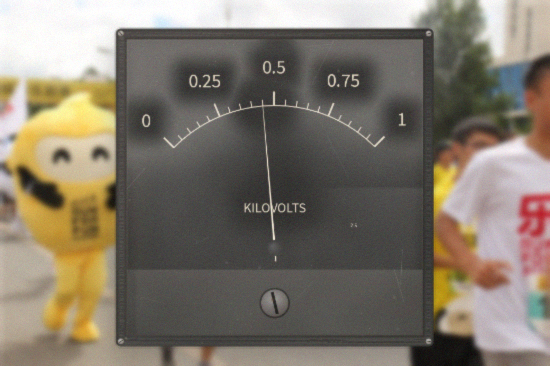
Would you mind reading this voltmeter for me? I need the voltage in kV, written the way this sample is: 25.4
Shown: 0.45
